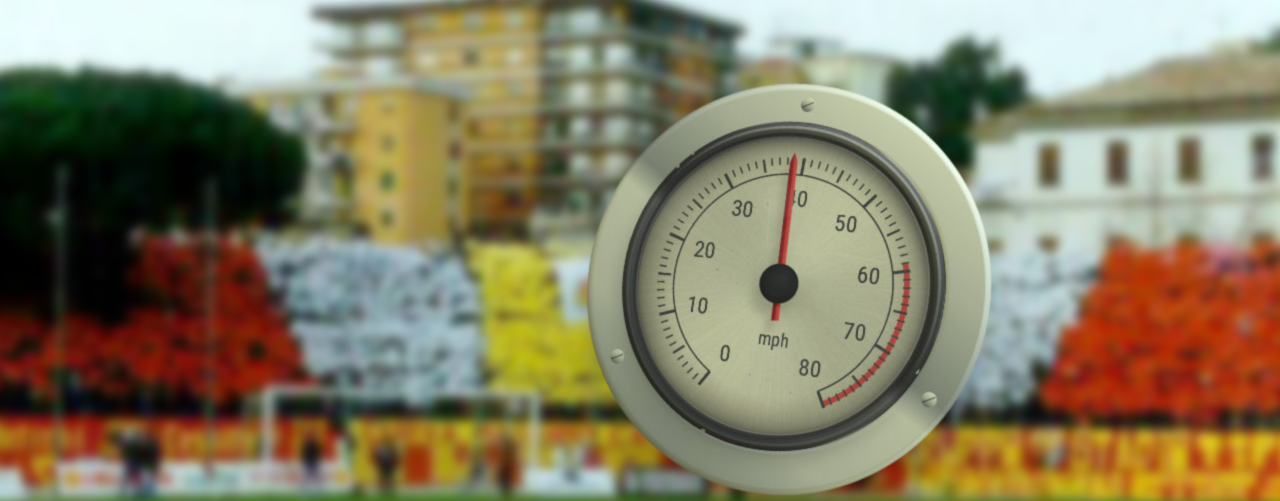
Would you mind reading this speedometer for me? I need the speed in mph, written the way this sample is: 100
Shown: 39
